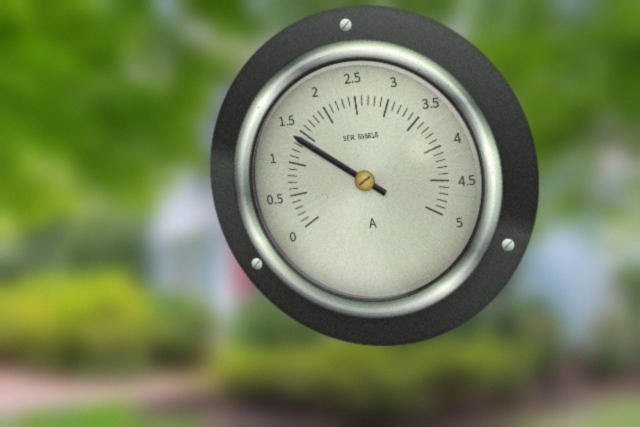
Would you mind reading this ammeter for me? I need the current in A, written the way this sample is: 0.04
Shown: 1.4
